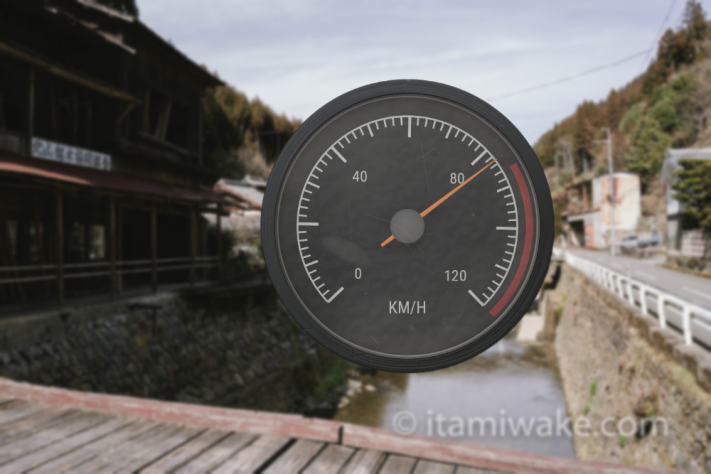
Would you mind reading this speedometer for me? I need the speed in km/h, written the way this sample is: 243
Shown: 83
